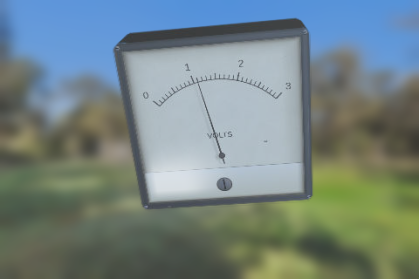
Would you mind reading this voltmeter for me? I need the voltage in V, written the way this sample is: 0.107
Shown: 1.1
